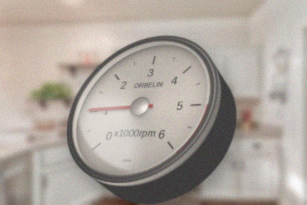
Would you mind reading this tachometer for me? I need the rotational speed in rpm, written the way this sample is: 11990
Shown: 1000
